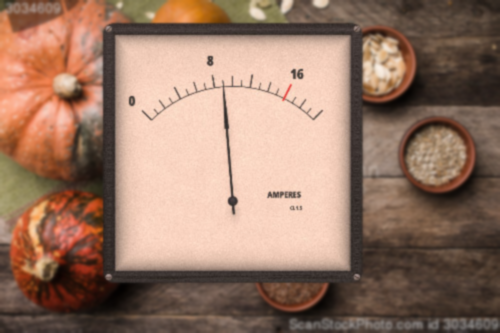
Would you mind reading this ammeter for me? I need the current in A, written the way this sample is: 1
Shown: 9
